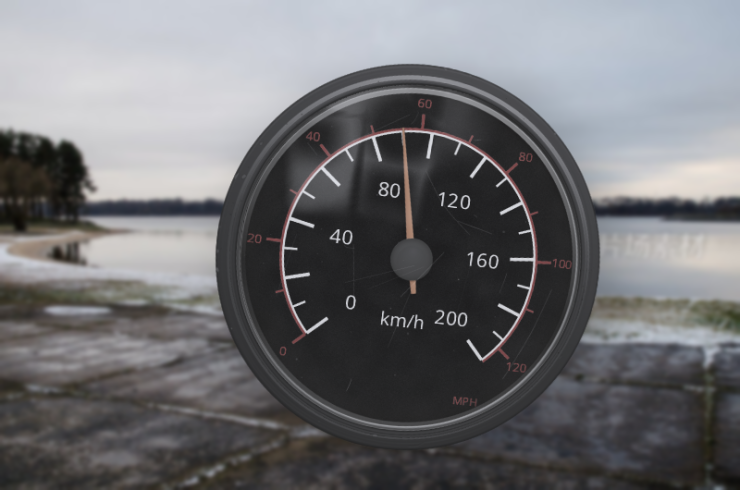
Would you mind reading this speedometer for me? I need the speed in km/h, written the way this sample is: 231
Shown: 90
